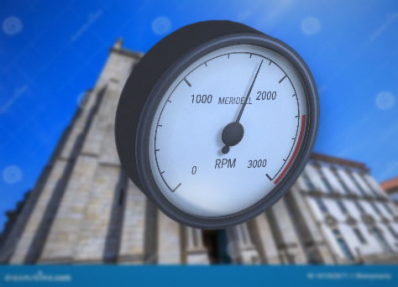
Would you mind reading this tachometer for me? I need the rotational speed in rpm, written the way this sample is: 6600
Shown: 1700
